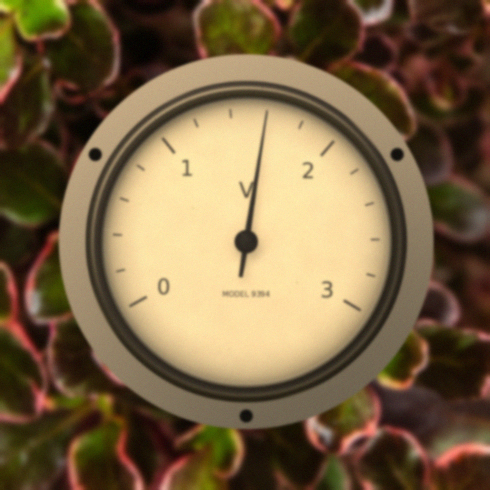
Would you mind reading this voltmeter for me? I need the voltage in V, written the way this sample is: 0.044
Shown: 1.6
